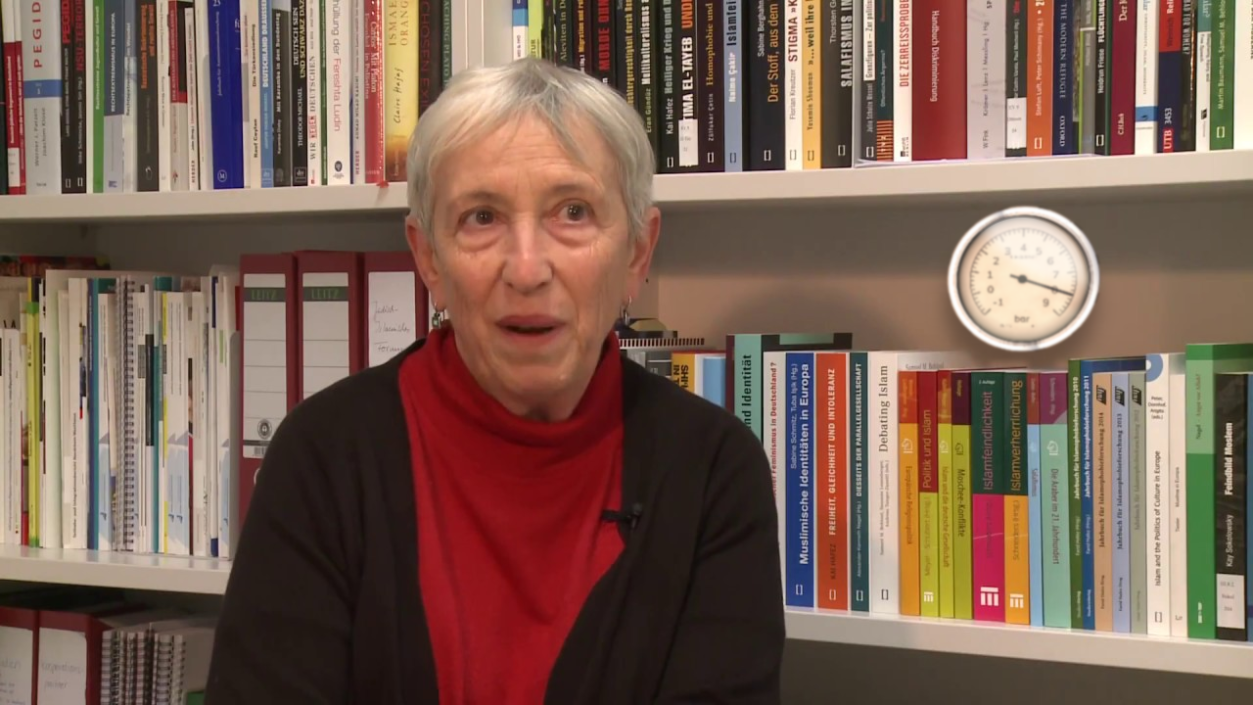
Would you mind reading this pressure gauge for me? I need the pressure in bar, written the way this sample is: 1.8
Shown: 8
